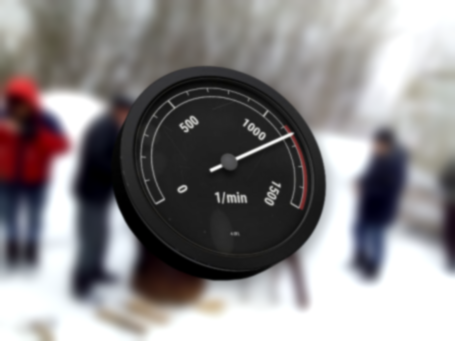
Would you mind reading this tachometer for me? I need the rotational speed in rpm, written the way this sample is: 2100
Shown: 1150
